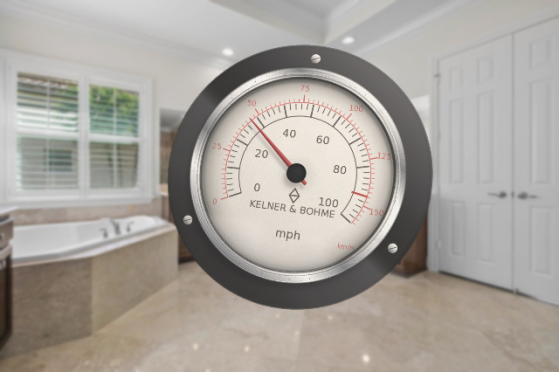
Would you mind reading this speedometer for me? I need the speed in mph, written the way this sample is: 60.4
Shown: 28
